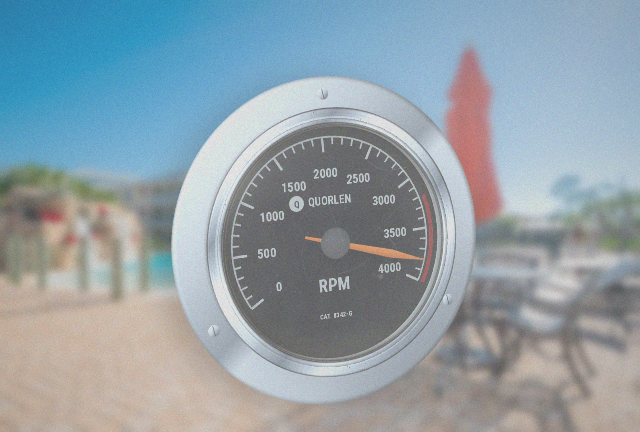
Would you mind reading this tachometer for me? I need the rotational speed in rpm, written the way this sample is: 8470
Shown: 3800
